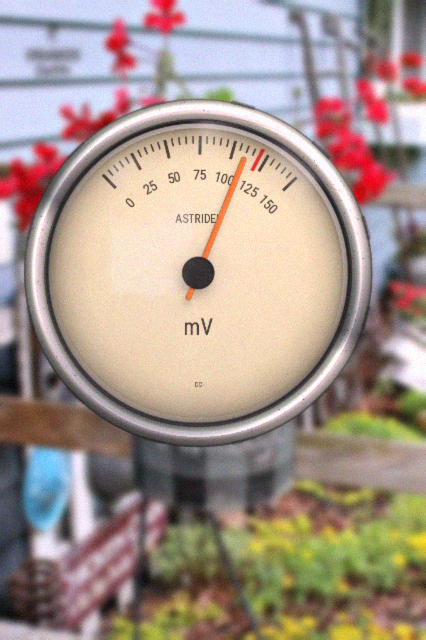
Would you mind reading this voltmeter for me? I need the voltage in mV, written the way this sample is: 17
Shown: 110
